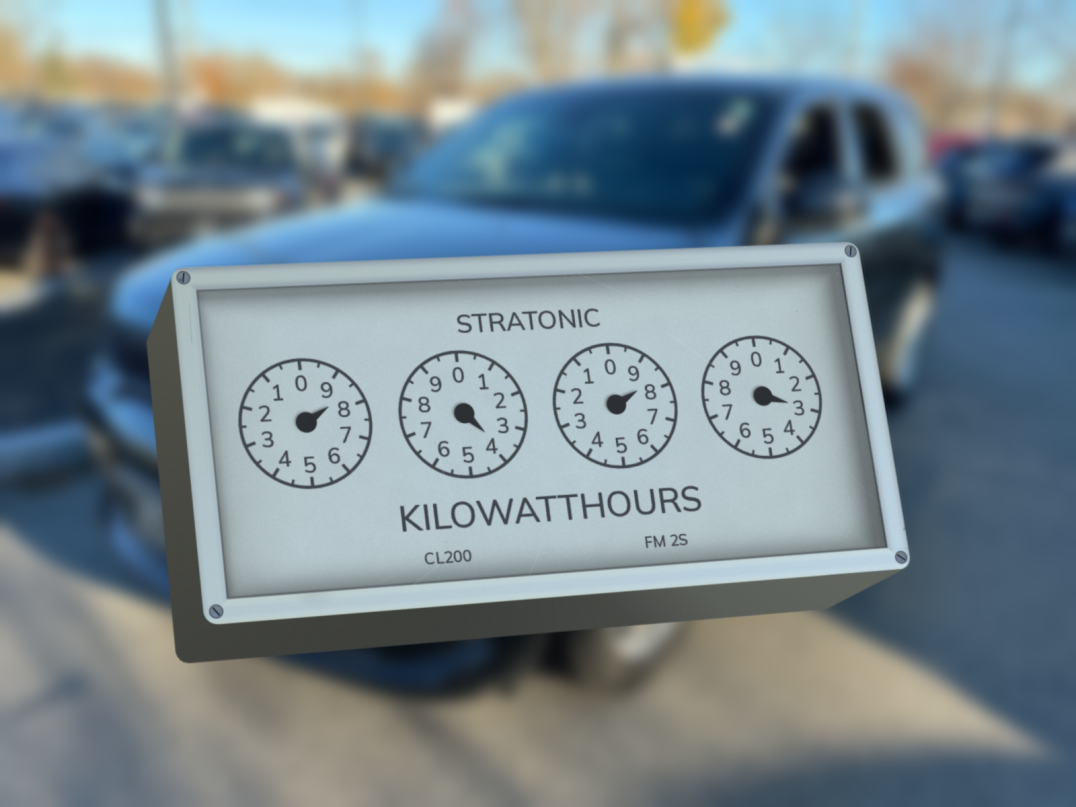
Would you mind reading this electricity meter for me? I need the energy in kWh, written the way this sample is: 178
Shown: 8383
